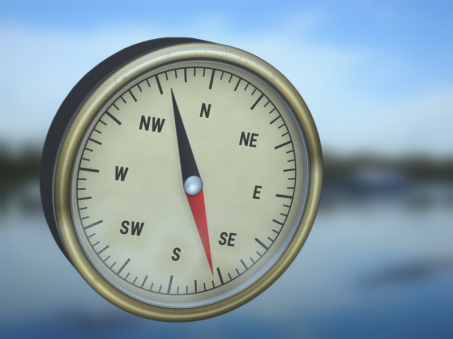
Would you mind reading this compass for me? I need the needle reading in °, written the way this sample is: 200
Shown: 155
